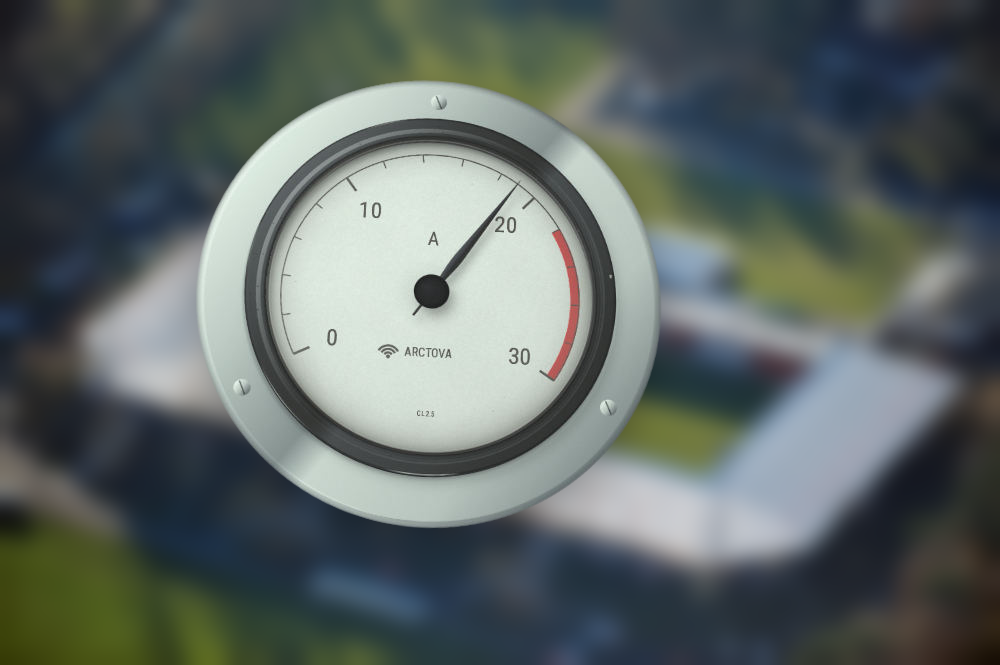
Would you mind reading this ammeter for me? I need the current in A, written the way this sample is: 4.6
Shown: 19
